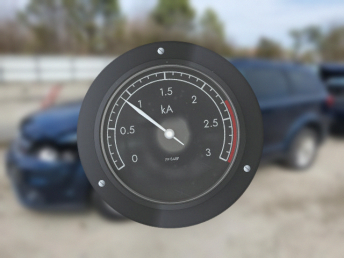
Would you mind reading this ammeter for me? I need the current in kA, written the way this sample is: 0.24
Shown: 0.9
